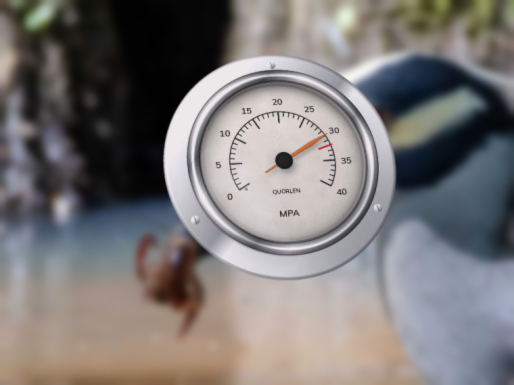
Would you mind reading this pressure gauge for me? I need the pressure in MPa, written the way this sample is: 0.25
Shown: 30
